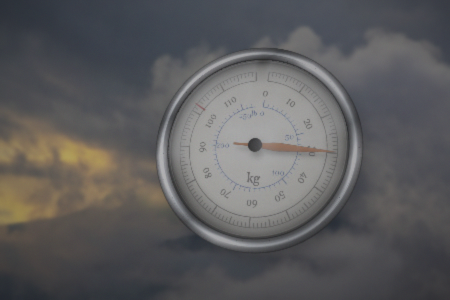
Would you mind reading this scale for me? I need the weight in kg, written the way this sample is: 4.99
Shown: 30
